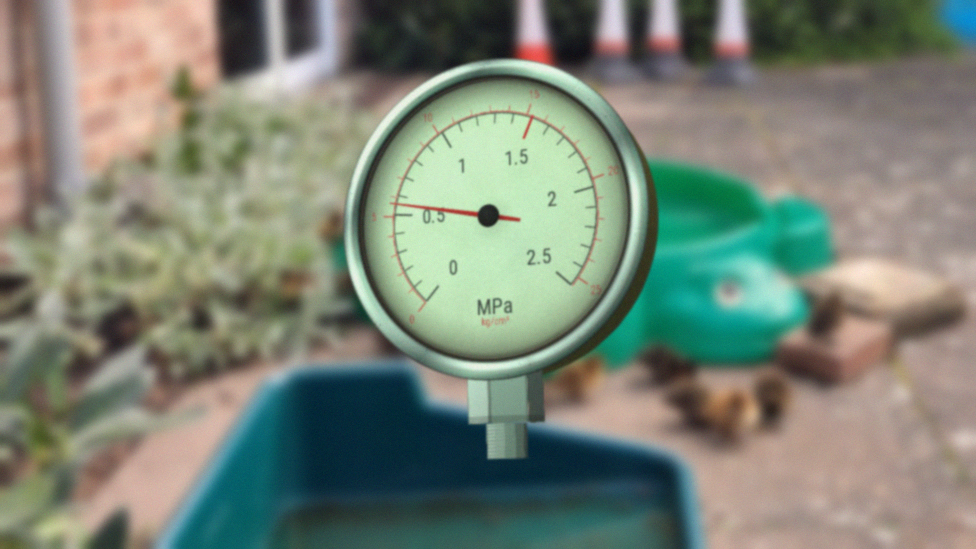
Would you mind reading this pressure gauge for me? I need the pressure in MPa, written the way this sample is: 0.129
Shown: 0.55
